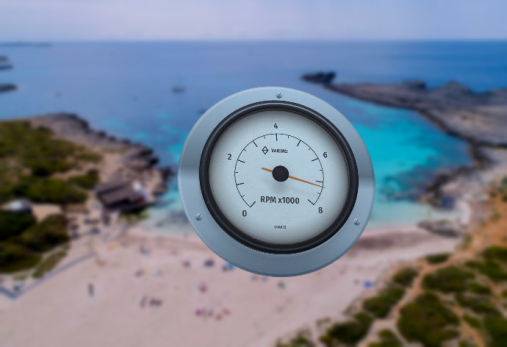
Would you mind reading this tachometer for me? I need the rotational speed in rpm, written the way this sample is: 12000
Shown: 7250
